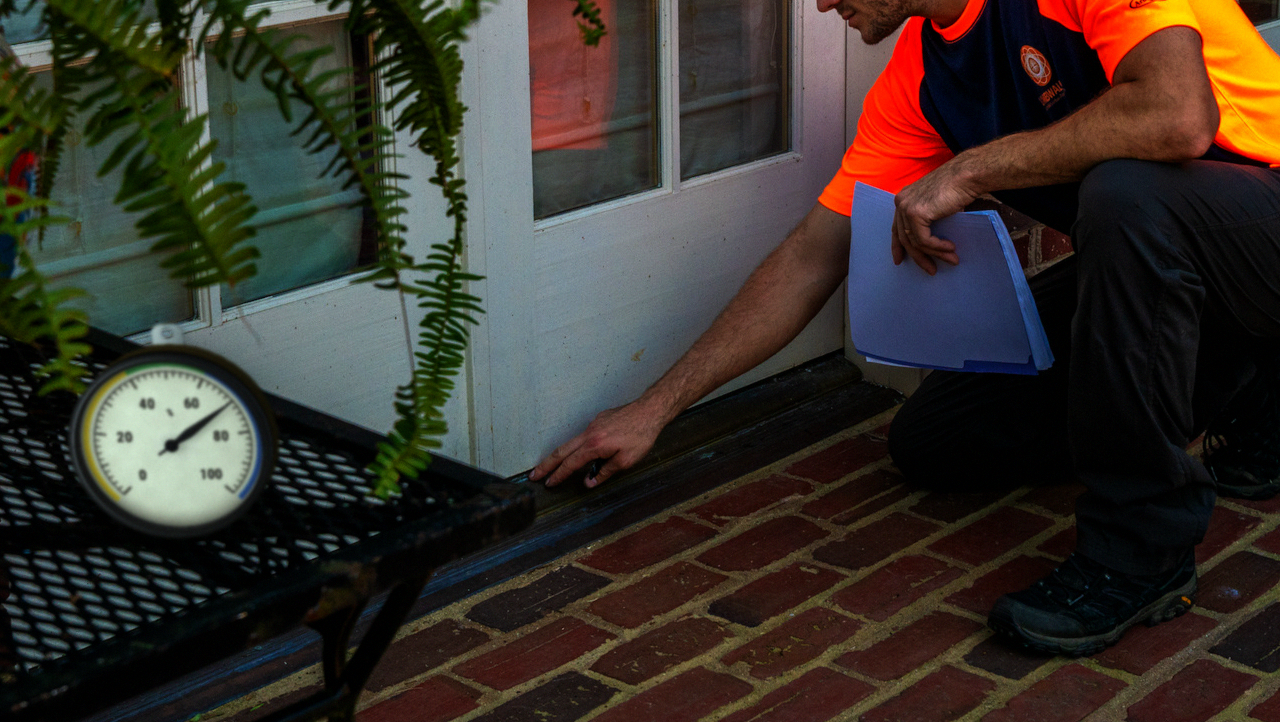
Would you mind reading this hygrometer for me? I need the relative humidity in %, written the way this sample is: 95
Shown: 70
